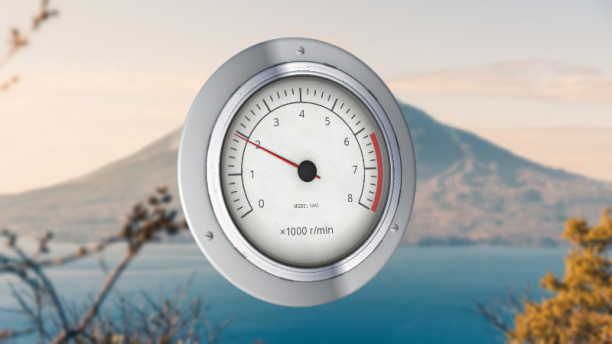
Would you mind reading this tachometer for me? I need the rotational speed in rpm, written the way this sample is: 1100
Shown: 1900
